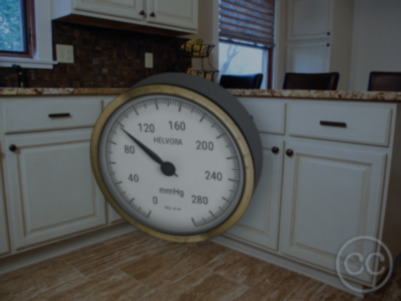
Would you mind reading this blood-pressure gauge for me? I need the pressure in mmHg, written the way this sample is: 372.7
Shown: 100
